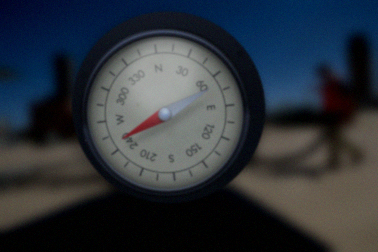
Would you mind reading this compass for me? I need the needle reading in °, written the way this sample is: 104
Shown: 247.5
